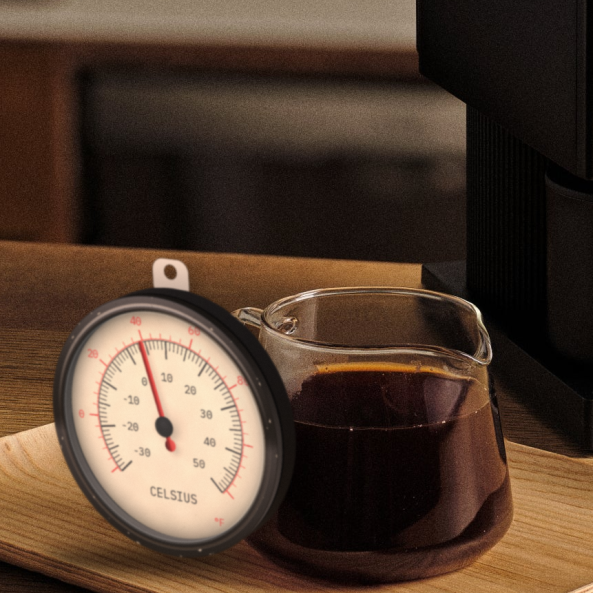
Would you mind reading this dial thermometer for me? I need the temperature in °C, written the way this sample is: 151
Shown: 5
